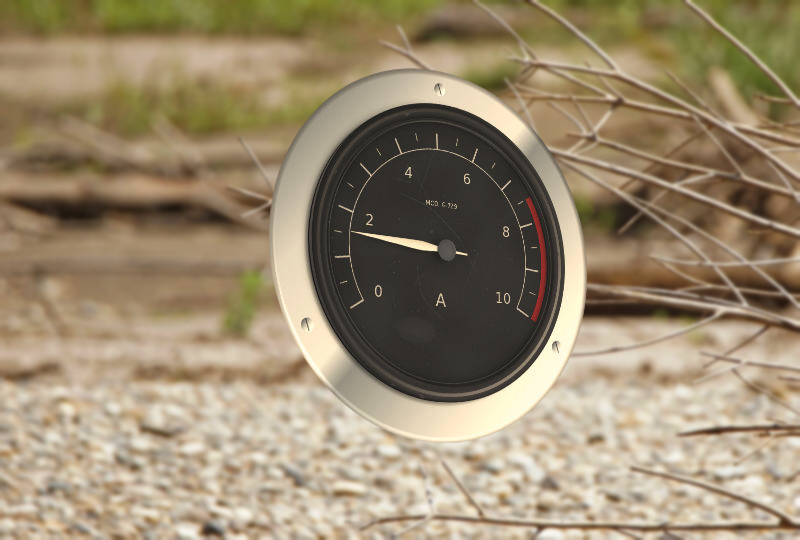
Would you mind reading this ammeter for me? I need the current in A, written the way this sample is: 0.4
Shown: 1.5
